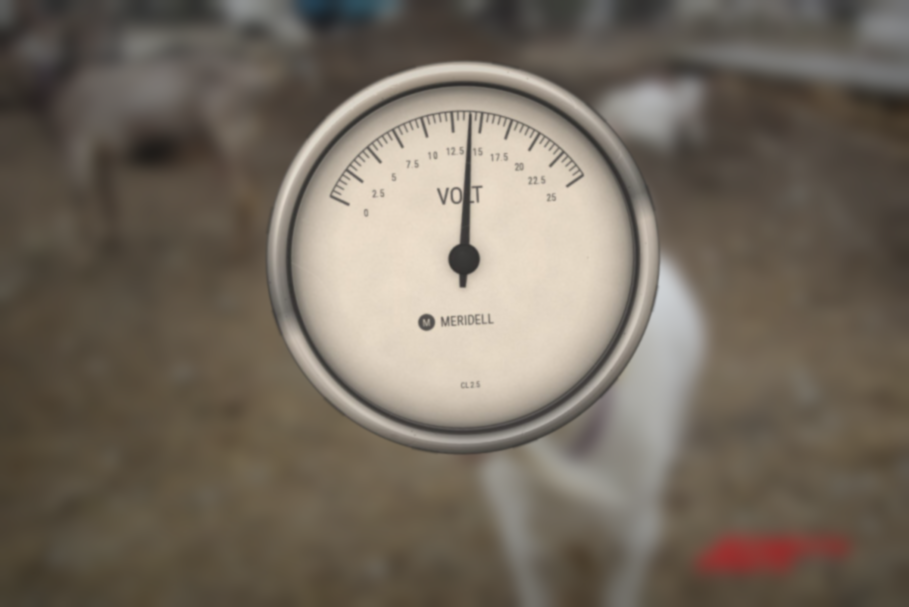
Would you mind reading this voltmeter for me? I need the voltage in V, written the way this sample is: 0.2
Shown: 14
